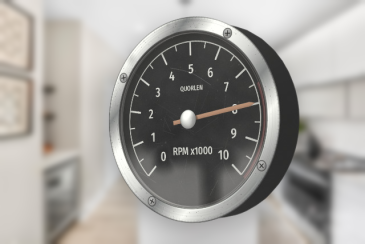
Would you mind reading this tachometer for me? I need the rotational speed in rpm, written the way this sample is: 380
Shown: 8000
